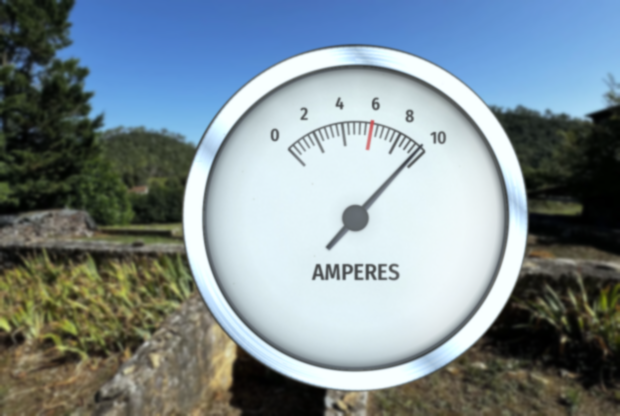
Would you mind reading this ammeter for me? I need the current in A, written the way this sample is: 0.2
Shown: 9.6
